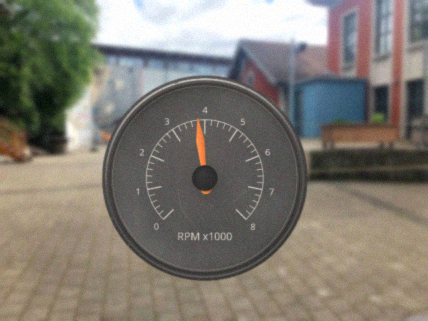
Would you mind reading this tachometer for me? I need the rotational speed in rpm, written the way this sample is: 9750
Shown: 3800
